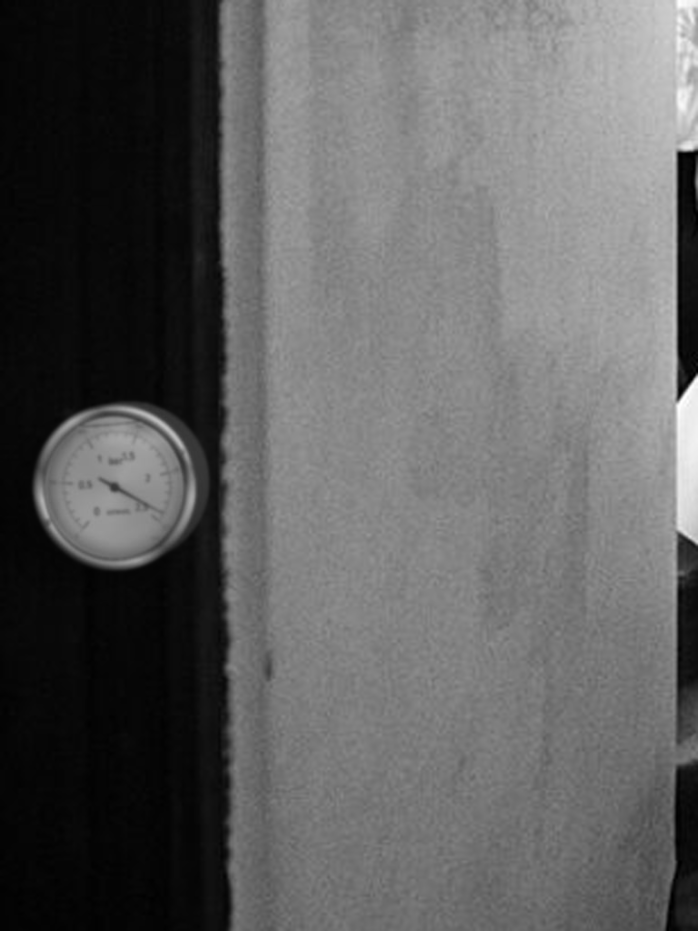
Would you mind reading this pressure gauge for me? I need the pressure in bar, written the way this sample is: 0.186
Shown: 2.4
